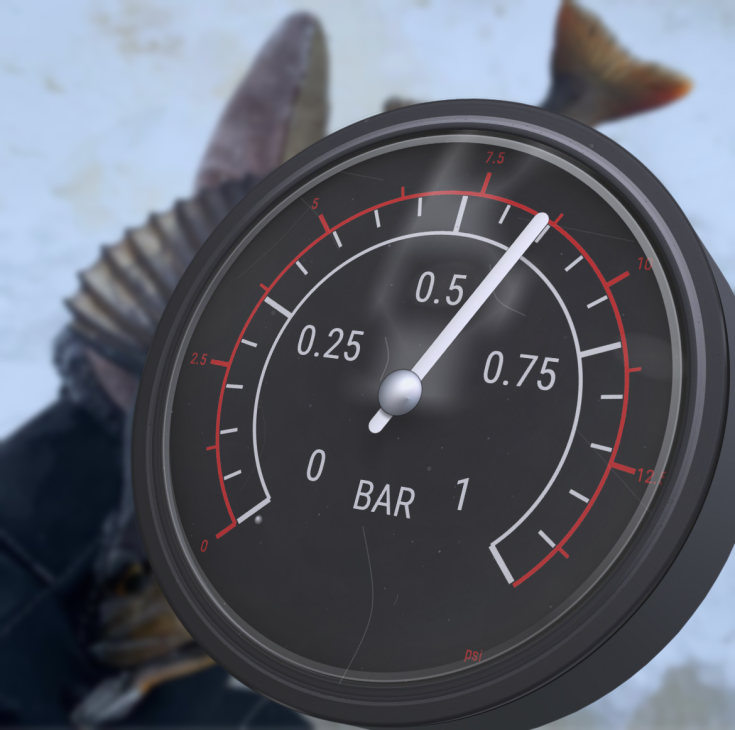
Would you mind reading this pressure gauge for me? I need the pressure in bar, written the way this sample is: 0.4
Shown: 0.6
